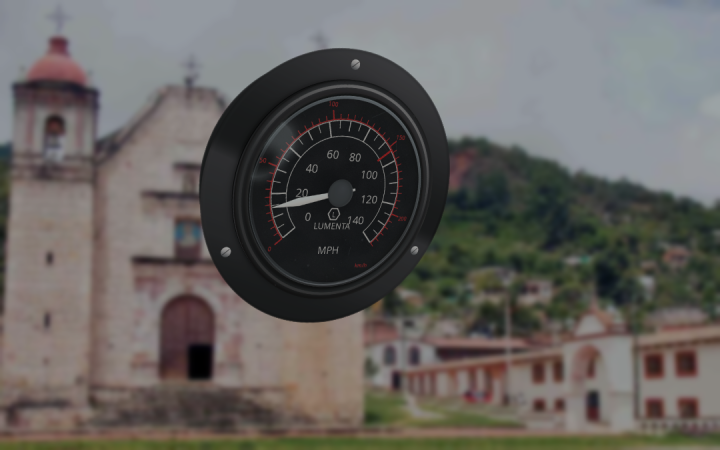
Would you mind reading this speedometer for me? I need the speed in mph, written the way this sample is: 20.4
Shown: 15
